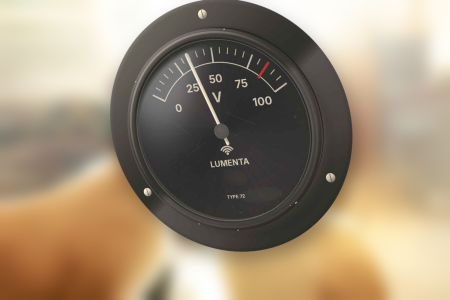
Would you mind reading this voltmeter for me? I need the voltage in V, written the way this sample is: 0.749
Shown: 35
